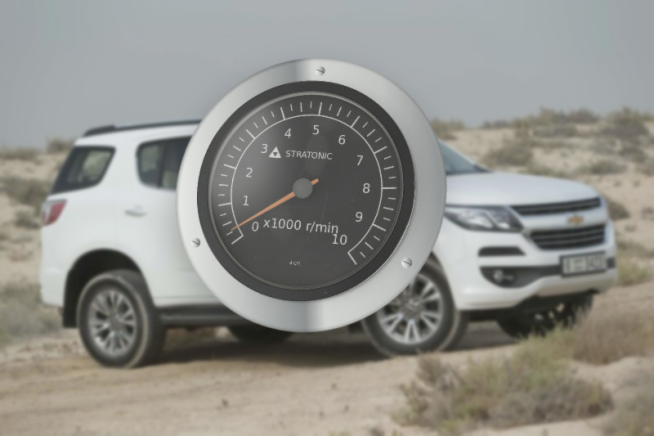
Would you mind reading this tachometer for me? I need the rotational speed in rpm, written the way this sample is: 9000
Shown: 250
